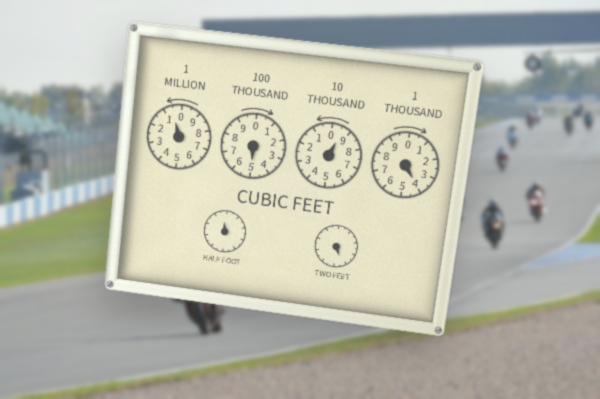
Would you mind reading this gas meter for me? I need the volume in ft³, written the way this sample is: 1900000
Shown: 49400
